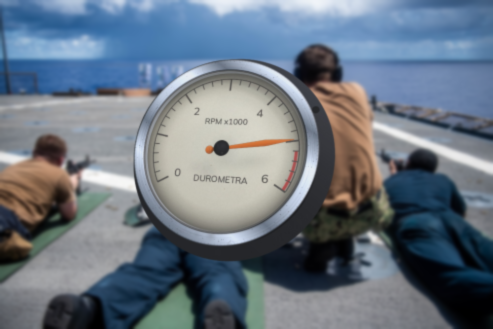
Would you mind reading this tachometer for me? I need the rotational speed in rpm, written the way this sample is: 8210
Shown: 5000
